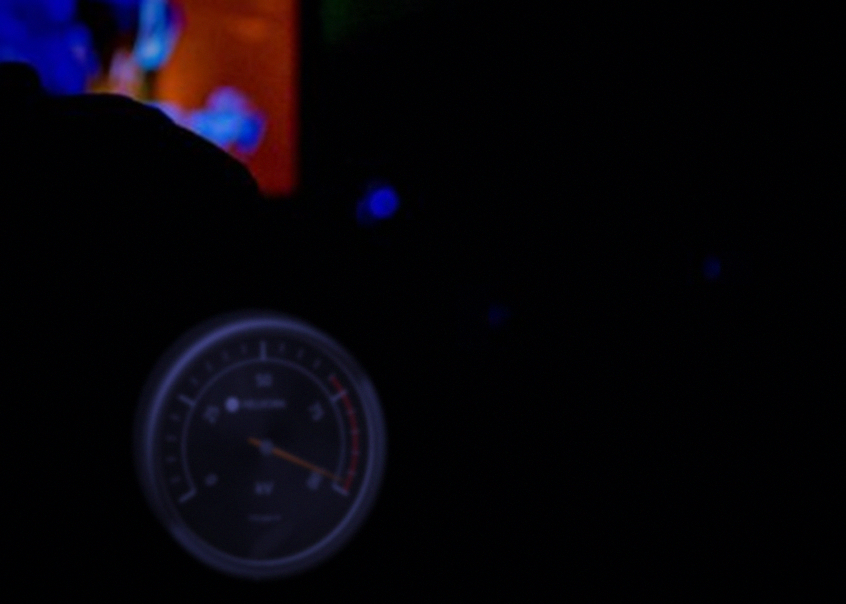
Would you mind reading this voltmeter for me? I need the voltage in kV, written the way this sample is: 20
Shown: 97.5
